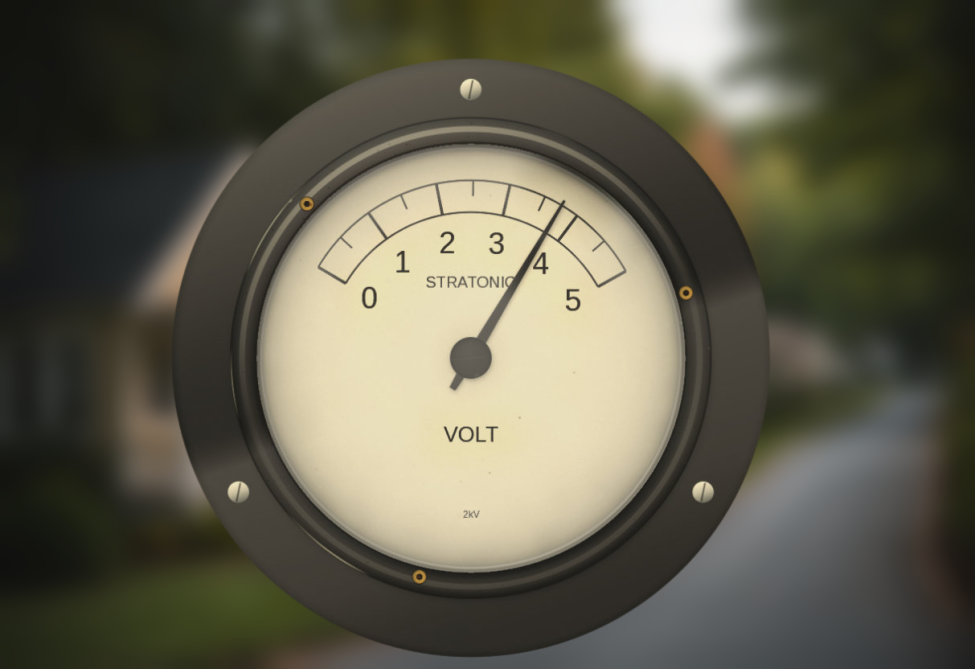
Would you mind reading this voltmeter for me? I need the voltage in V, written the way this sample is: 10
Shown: 3.75
